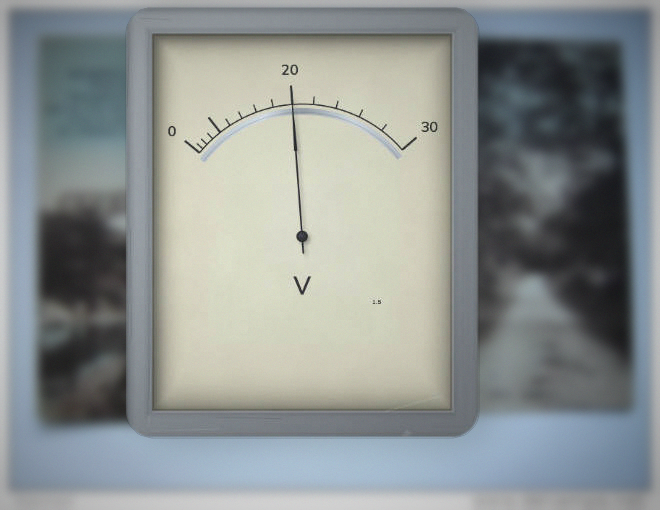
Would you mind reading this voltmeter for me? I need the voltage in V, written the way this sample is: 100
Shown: 20
